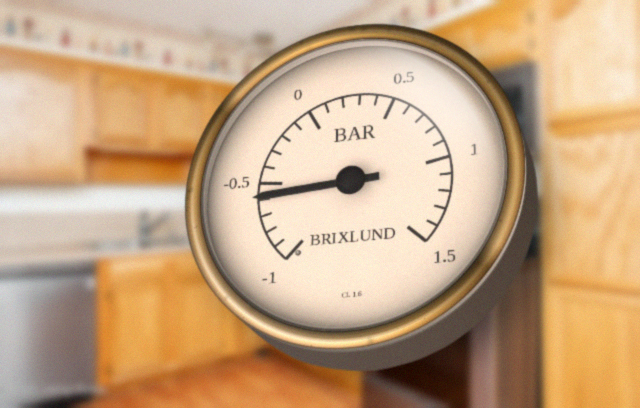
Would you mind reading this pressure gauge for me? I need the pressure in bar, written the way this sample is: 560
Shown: -0.6
